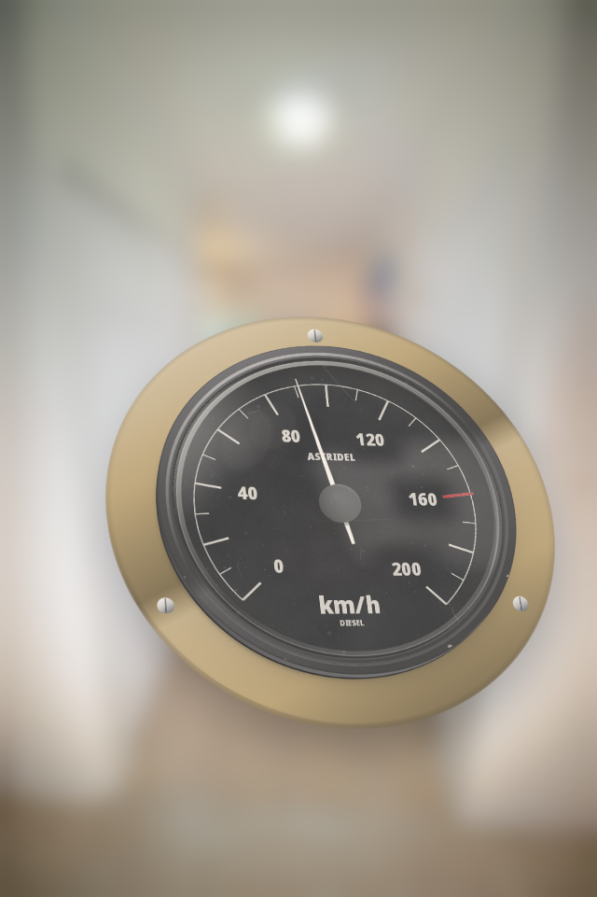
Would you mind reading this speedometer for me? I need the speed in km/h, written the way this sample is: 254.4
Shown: 90
